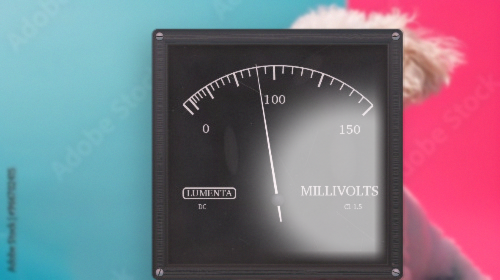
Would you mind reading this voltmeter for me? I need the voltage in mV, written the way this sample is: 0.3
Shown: 90
